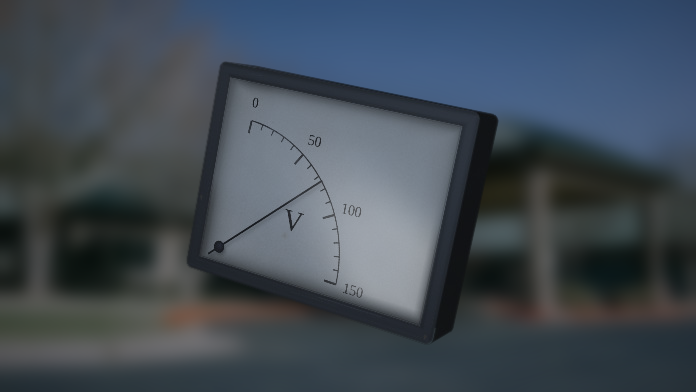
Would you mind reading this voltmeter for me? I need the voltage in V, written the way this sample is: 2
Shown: 75
